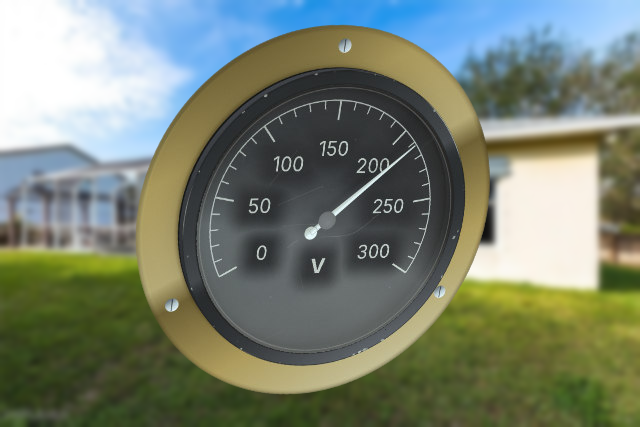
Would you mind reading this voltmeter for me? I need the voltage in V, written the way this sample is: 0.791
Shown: 210
